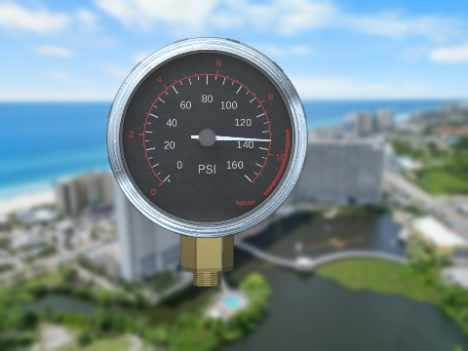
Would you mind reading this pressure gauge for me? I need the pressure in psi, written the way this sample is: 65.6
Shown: 135
